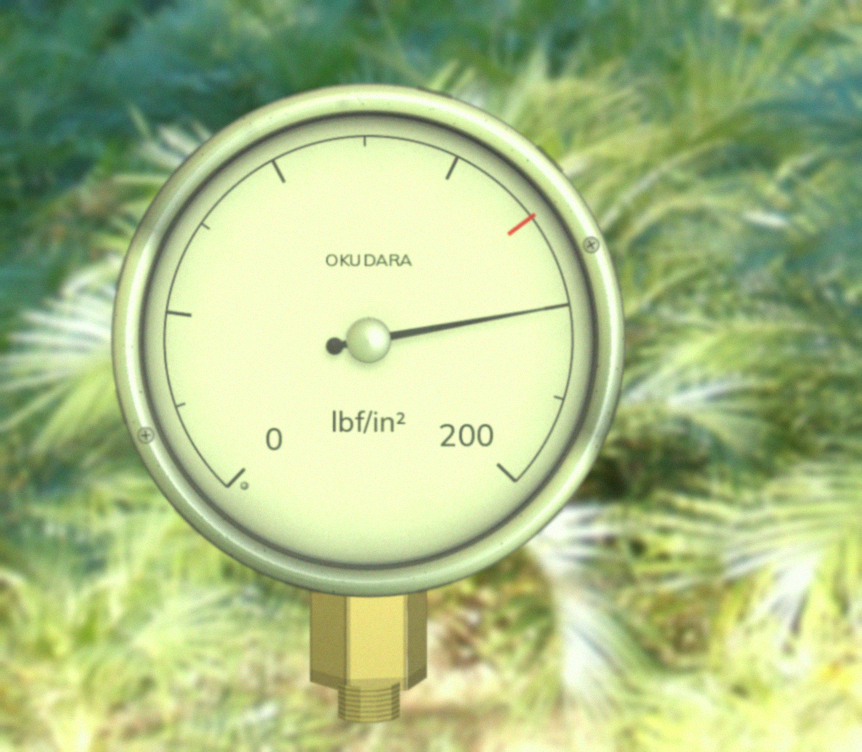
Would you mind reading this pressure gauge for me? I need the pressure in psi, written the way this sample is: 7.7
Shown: 160
